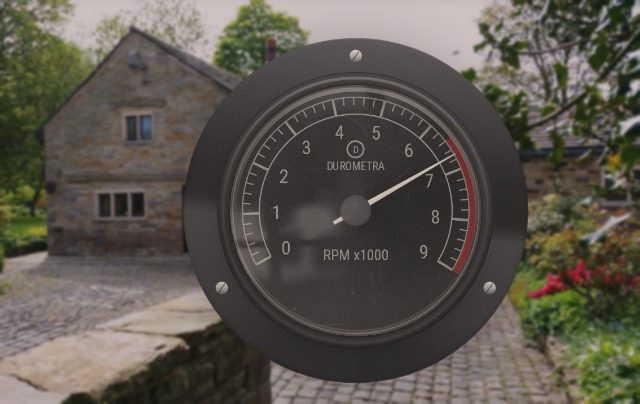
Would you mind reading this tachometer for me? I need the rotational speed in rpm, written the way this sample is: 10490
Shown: 6700
